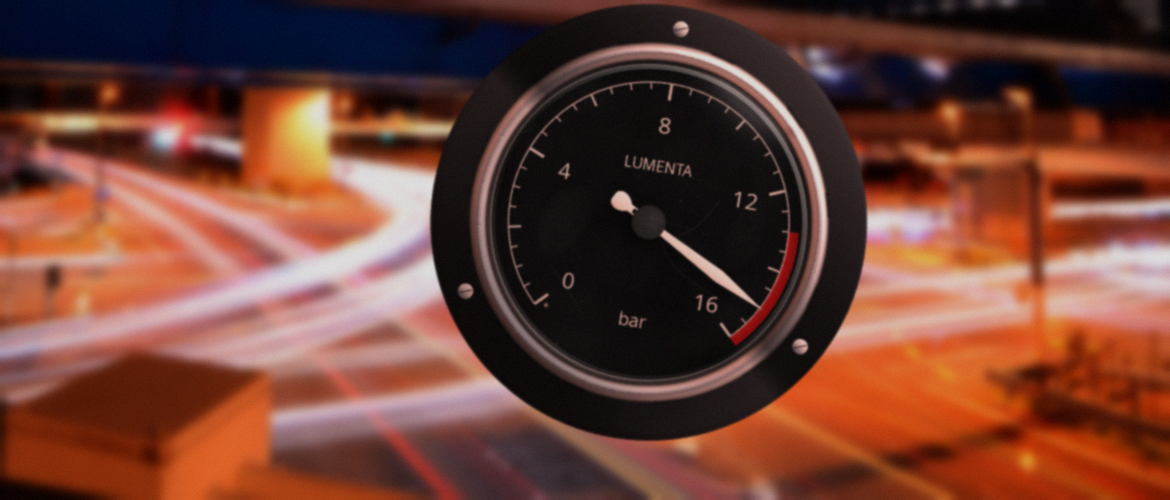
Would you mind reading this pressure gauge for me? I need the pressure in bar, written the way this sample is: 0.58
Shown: 15
